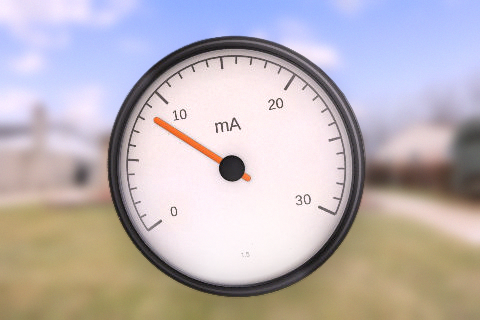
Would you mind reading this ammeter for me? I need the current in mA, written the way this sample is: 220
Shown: 8.5
